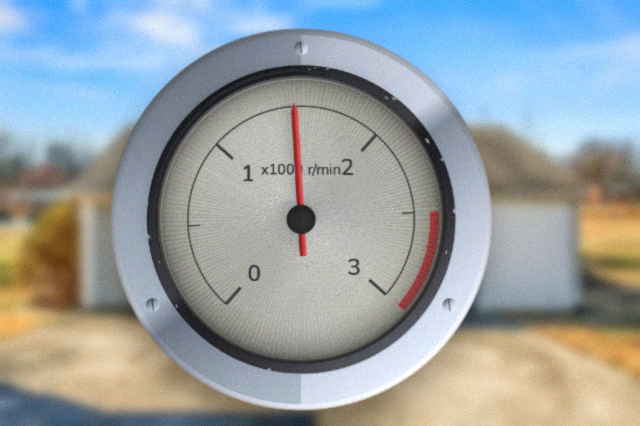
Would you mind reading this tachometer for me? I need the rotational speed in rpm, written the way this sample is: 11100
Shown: 1500
